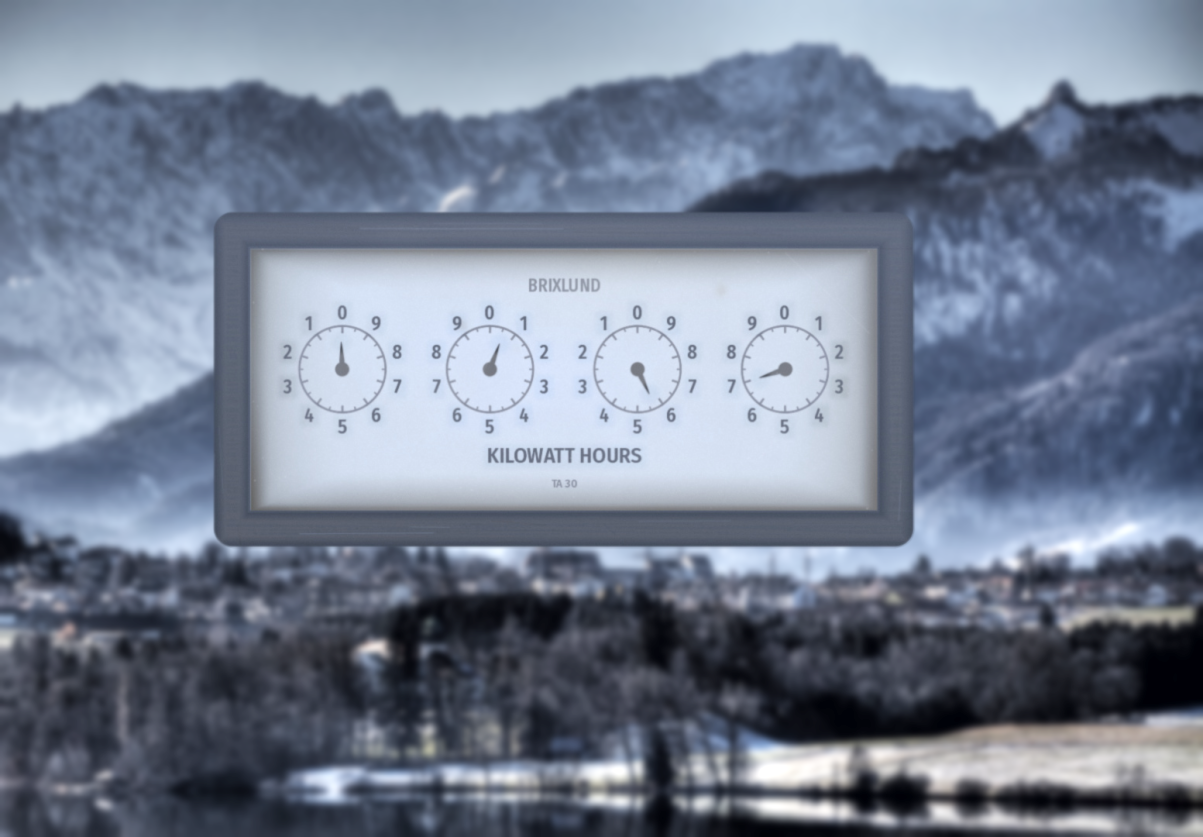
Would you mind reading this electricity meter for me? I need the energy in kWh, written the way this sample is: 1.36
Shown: 57
